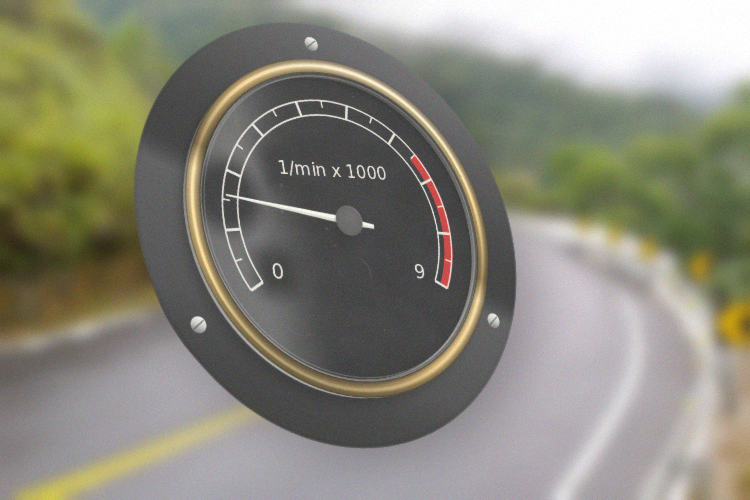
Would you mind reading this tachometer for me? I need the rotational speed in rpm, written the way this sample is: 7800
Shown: 1500
